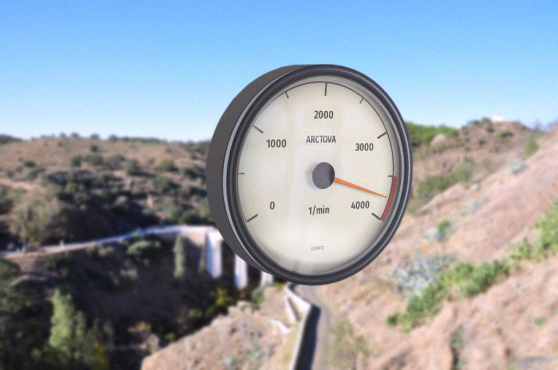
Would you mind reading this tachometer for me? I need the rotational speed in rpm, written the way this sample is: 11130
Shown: 3750
